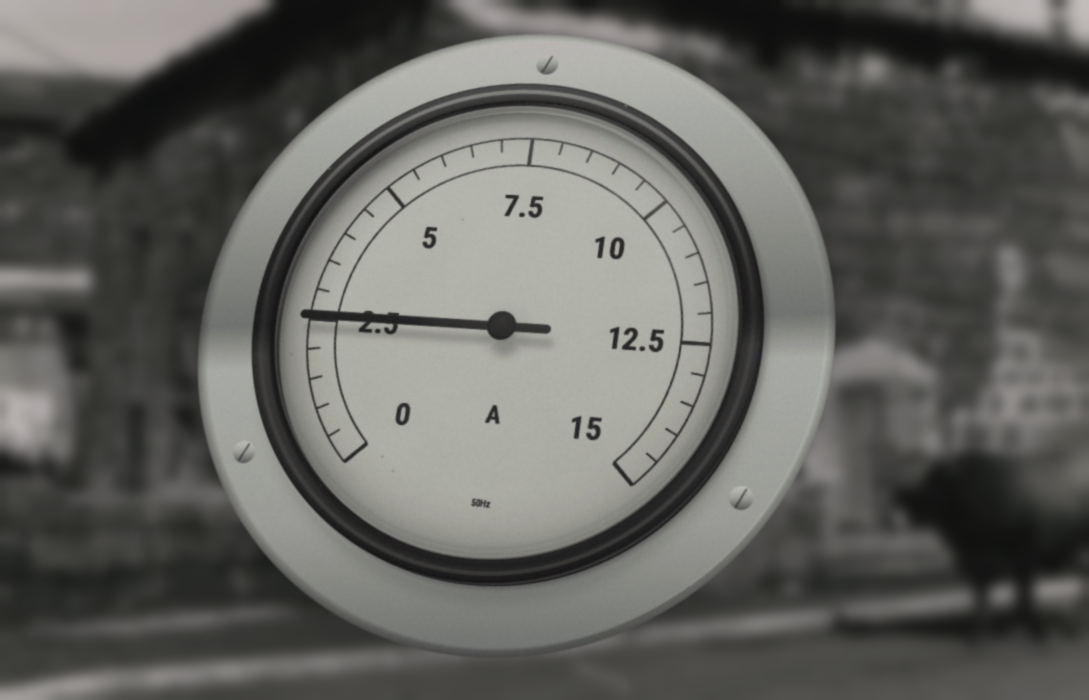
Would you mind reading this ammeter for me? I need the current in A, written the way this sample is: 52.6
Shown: 2.5
